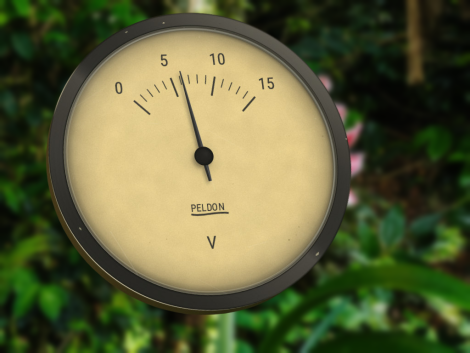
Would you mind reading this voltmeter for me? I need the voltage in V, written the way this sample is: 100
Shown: 6
